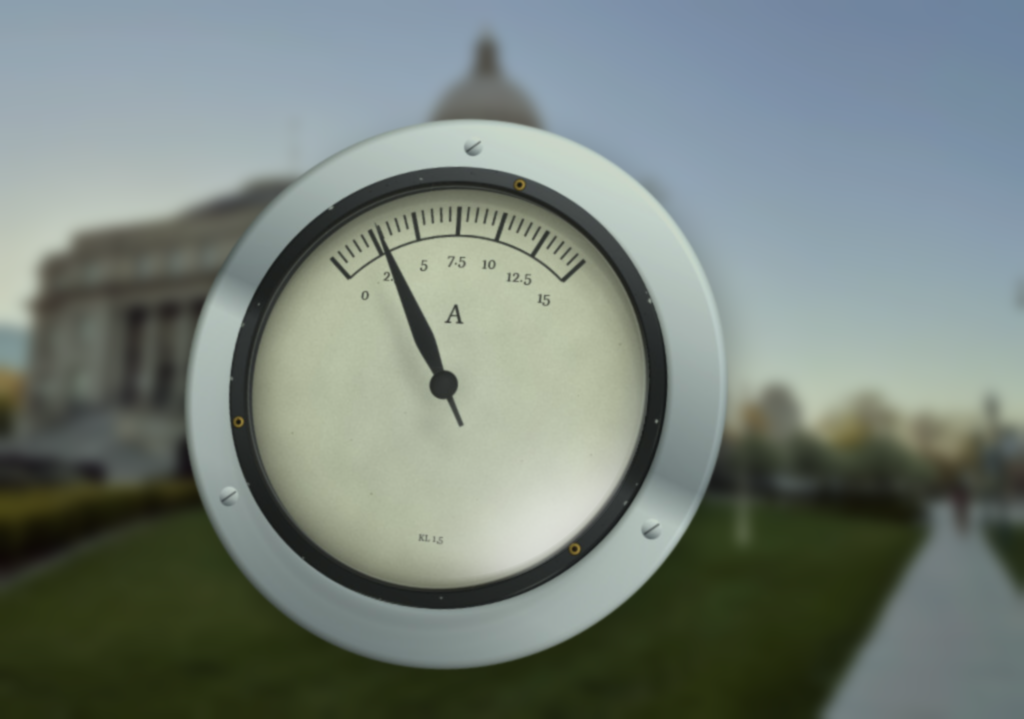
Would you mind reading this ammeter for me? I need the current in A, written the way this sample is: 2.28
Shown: 3
